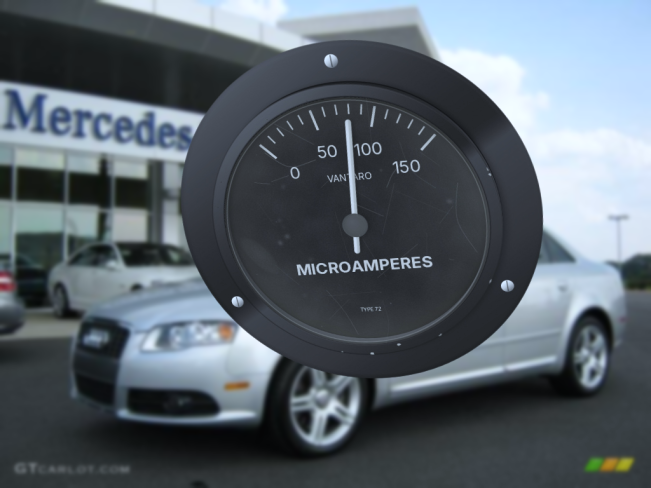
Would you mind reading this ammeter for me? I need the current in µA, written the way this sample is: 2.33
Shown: 80
